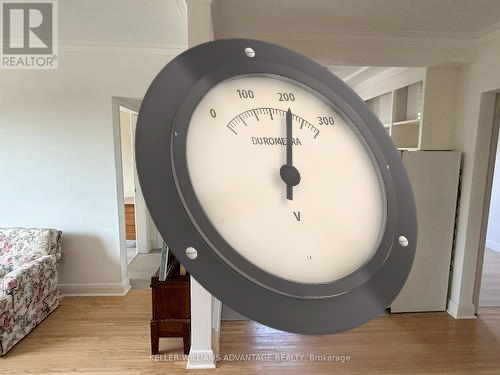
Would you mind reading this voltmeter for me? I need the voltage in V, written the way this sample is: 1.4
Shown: 200
